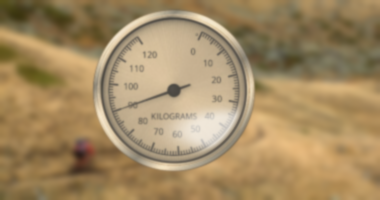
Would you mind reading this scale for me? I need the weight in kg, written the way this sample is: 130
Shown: 90
